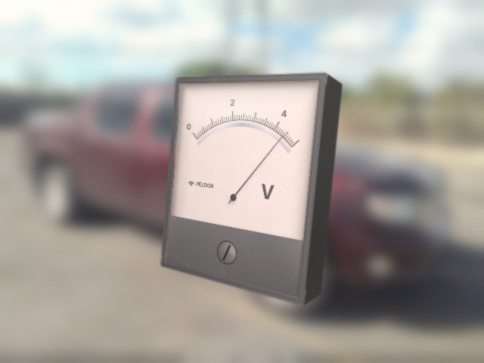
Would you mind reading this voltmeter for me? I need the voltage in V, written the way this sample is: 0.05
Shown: 4.5
